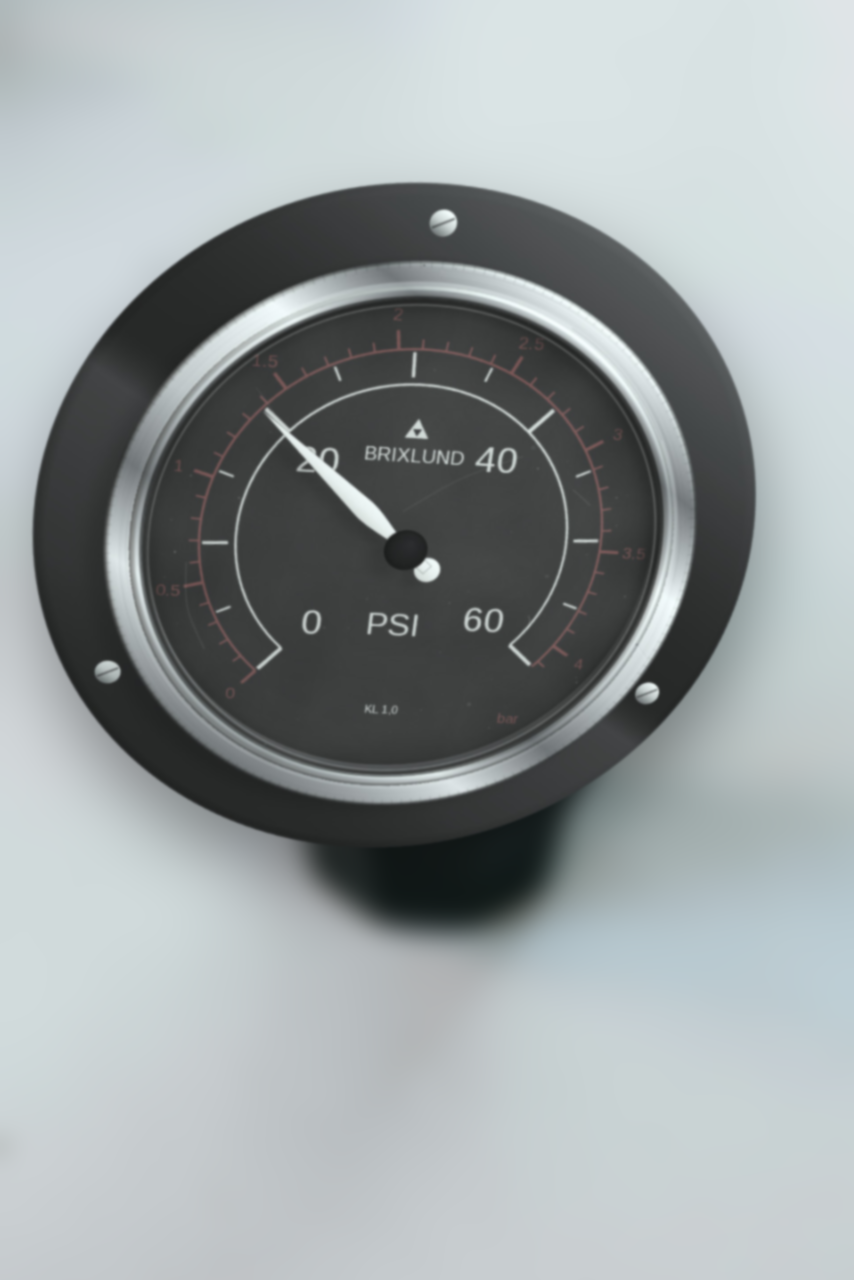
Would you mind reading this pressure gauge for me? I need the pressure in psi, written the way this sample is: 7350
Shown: 20
